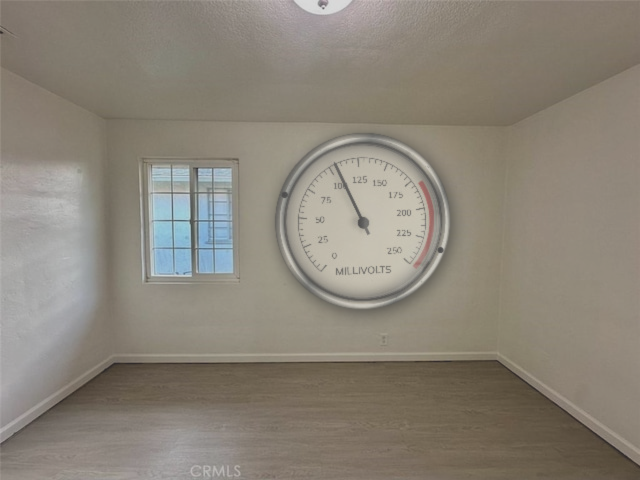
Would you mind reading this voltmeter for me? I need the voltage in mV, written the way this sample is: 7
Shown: 105
